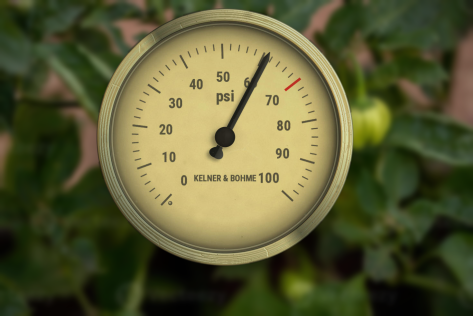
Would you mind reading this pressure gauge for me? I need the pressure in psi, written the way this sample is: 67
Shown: 61
